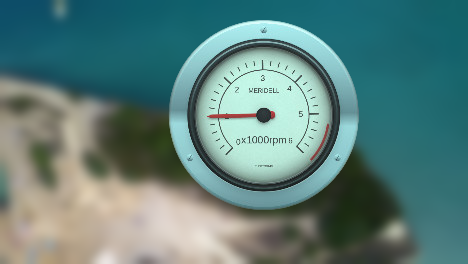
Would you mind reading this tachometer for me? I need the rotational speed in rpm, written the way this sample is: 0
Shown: 1000
